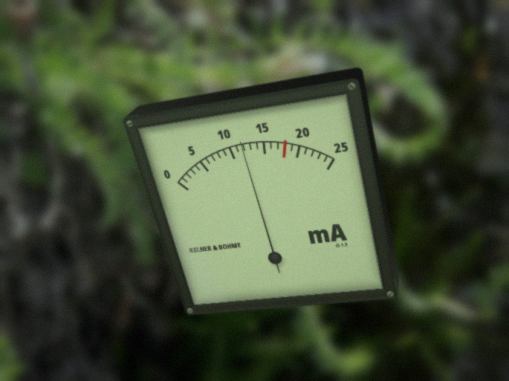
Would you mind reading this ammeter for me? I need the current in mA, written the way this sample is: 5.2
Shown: 12
